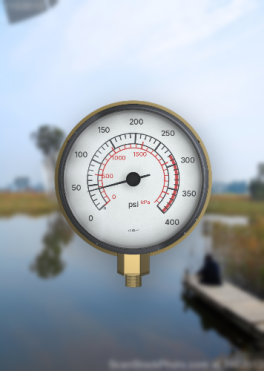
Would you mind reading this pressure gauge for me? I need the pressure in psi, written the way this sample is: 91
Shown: 40
